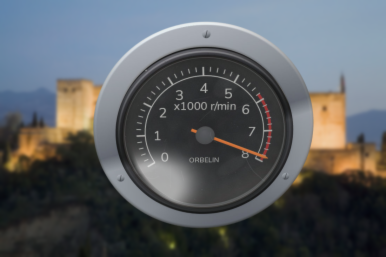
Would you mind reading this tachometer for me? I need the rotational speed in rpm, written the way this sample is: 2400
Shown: 7800
